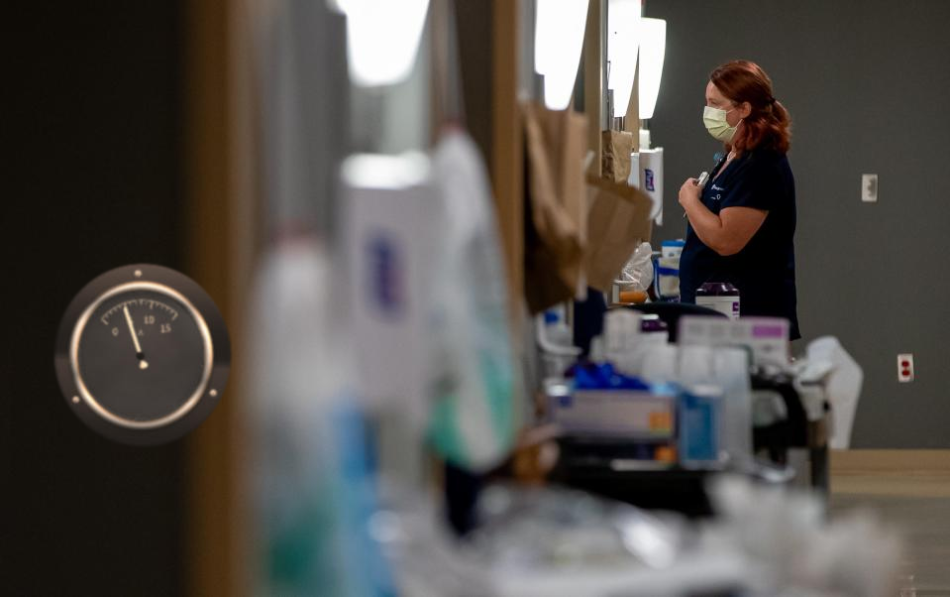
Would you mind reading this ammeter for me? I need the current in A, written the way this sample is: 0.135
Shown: 5
